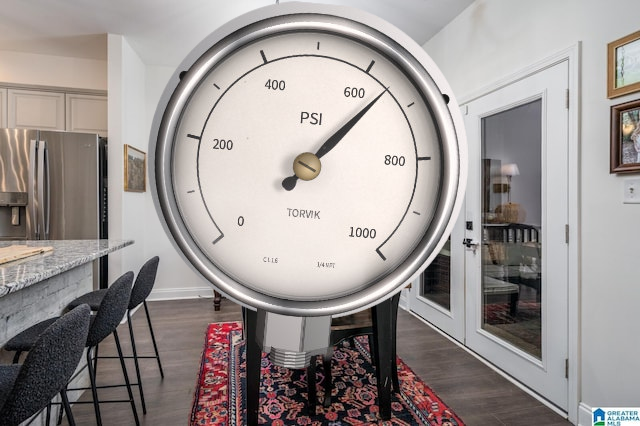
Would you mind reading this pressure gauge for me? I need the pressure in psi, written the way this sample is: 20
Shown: 650
